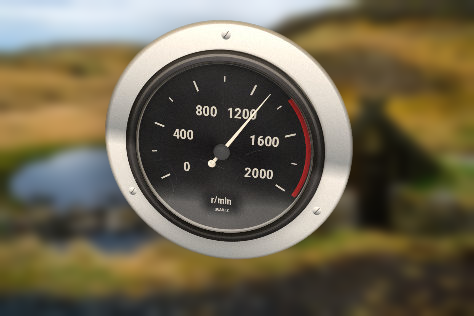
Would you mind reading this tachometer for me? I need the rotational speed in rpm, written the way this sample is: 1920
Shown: 1300
